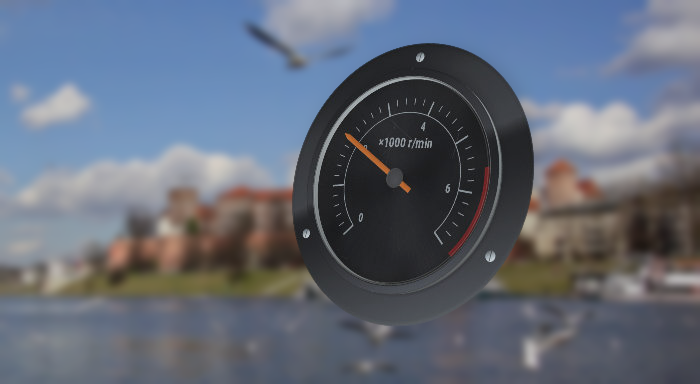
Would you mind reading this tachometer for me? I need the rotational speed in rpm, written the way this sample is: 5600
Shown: 2000
